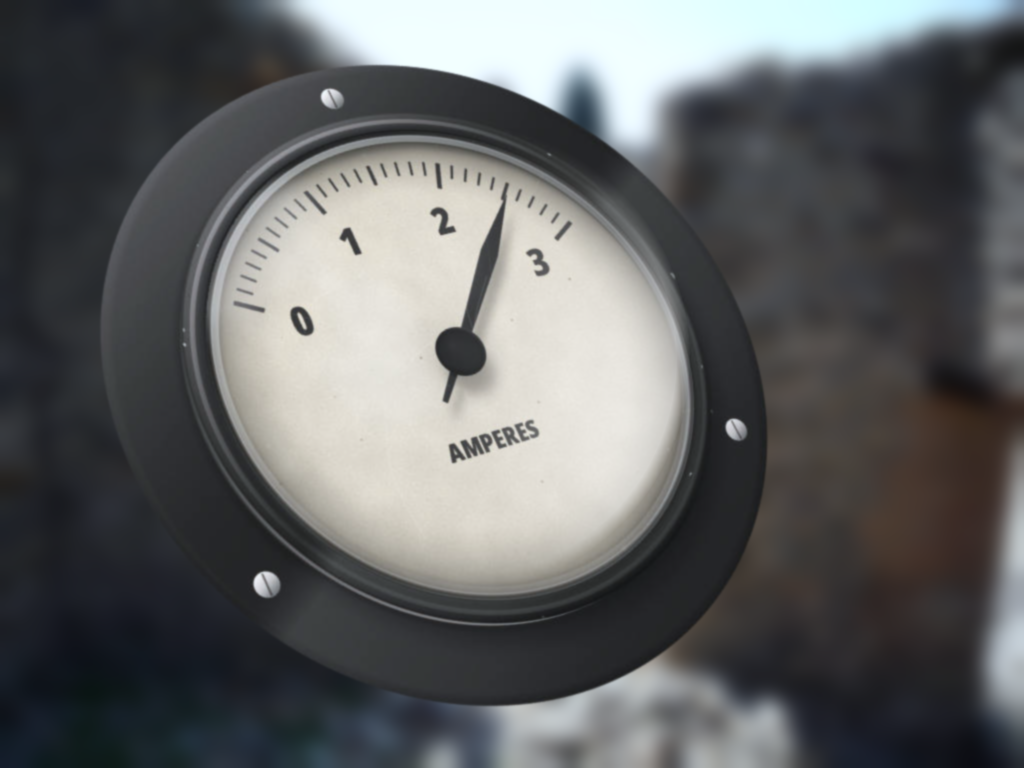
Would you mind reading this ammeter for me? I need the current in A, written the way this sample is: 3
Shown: 2.5
